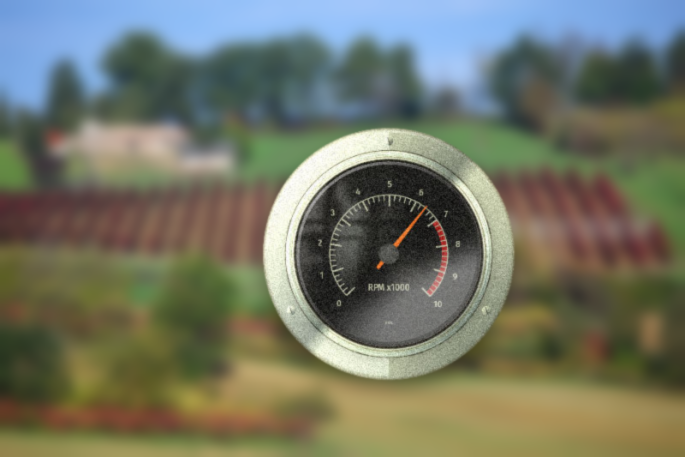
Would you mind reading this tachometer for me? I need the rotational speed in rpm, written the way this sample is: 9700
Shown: 6400
